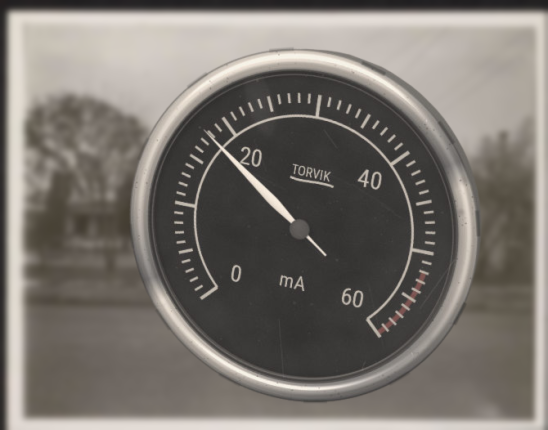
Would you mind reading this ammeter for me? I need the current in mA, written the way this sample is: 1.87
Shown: 18
